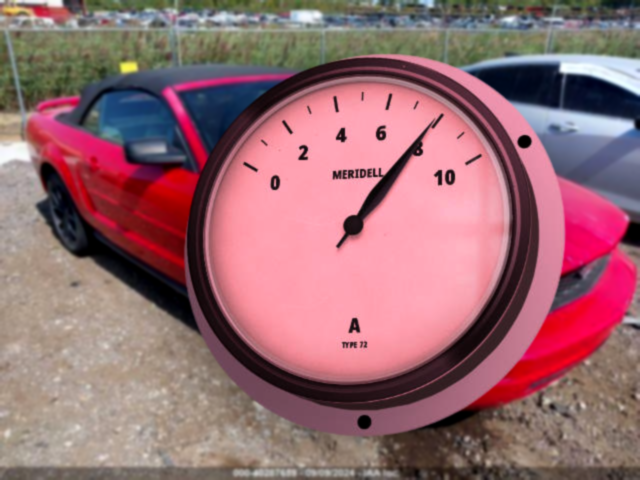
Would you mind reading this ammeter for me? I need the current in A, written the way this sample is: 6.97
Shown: 8
